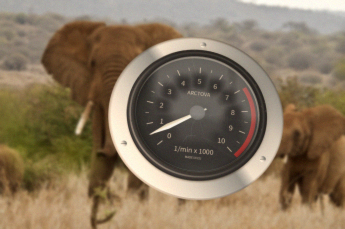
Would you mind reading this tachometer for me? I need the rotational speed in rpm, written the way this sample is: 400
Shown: 500
